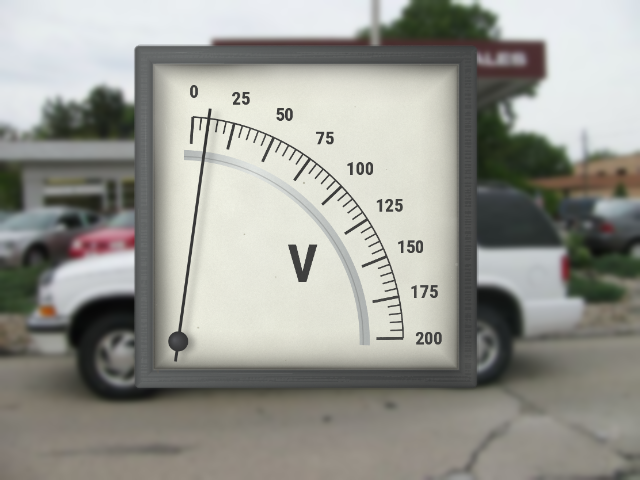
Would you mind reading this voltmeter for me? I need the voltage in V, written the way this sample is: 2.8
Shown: 10
